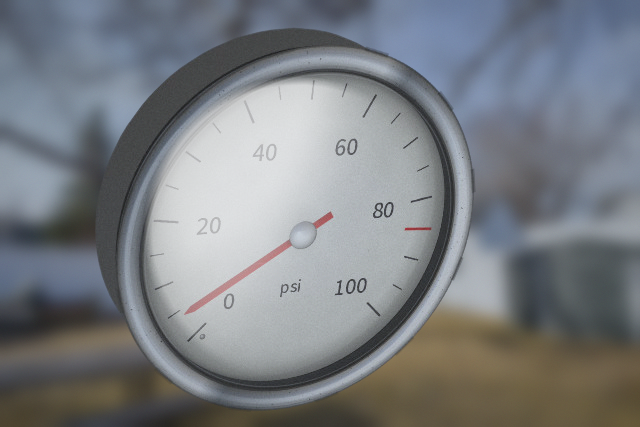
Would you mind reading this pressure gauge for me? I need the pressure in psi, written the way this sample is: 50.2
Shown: 5
